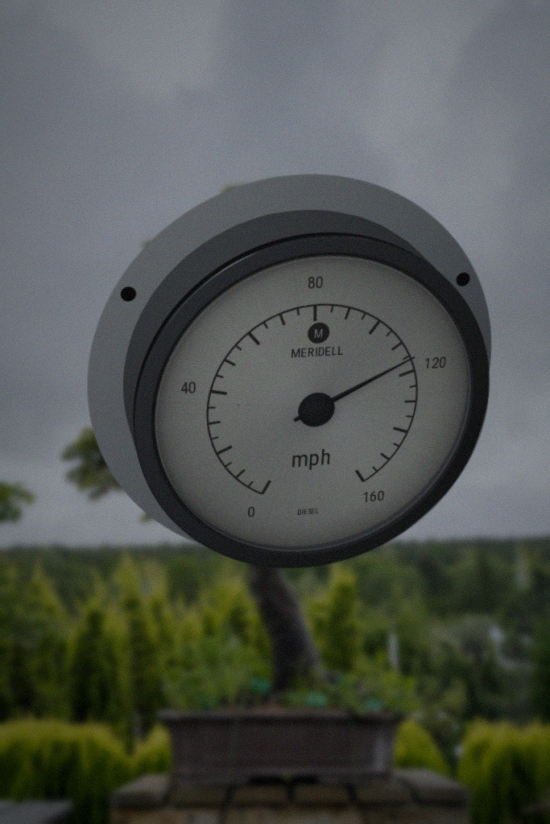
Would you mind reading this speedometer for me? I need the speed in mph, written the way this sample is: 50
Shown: 115
